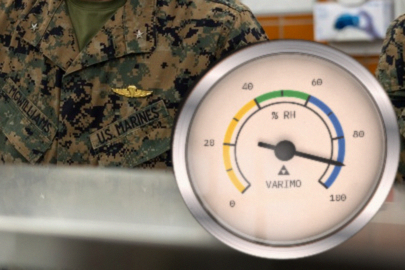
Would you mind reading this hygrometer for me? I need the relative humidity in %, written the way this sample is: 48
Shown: 90
